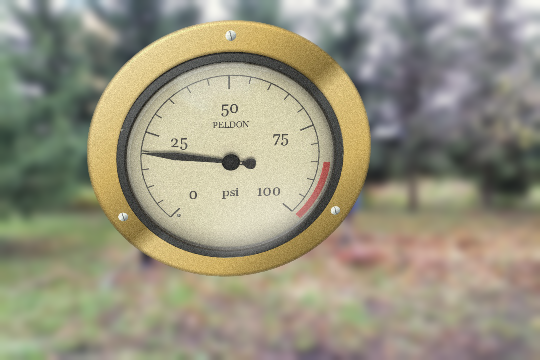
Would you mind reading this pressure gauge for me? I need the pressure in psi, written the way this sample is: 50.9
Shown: 20
